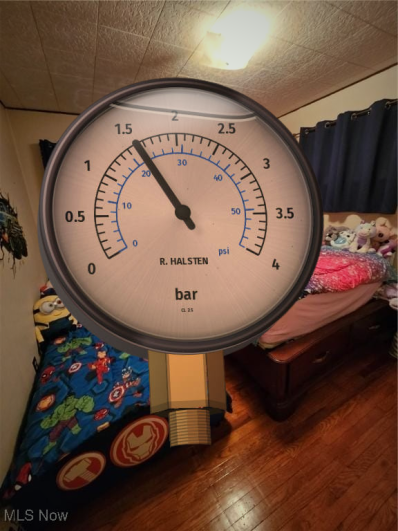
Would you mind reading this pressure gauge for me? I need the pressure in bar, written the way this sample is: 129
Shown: 1.5
